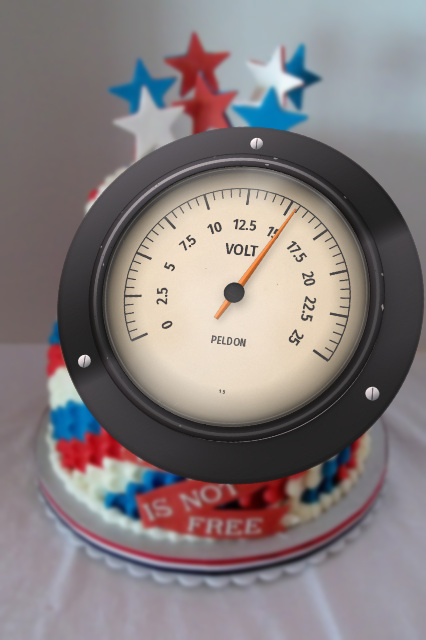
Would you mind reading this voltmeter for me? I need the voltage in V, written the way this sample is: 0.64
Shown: 15.5
